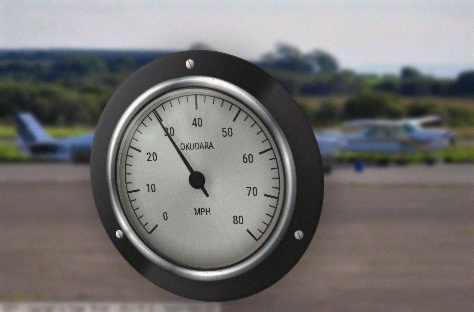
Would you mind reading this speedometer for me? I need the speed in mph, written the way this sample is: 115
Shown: 30
